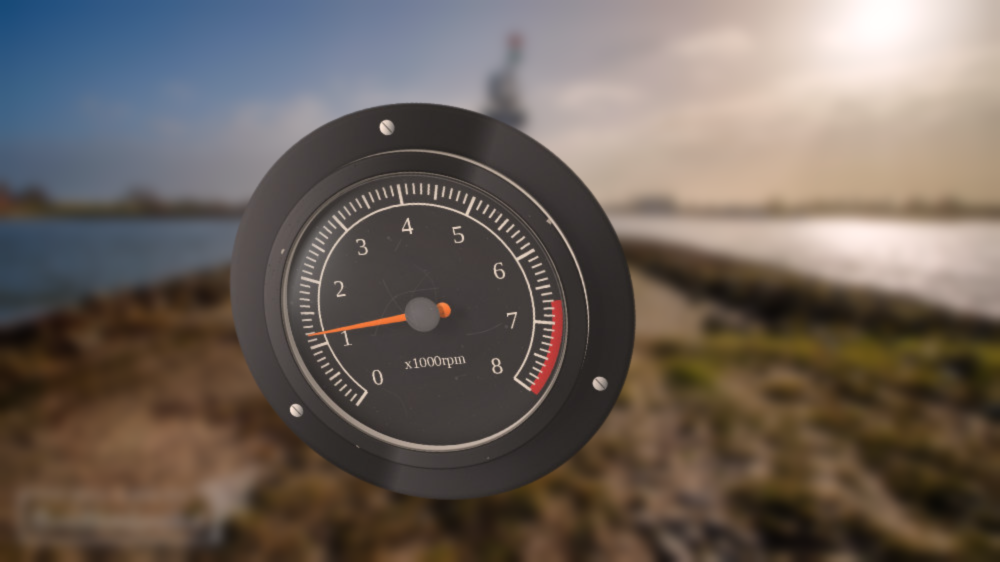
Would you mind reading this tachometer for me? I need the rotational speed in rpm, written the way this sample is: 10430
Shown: 1200
